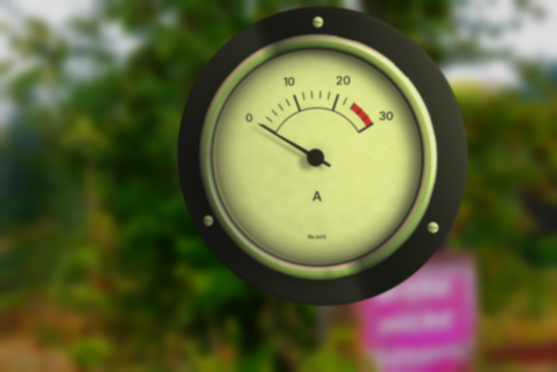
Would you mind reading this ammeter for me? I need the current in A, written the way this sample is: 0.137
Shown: 0
